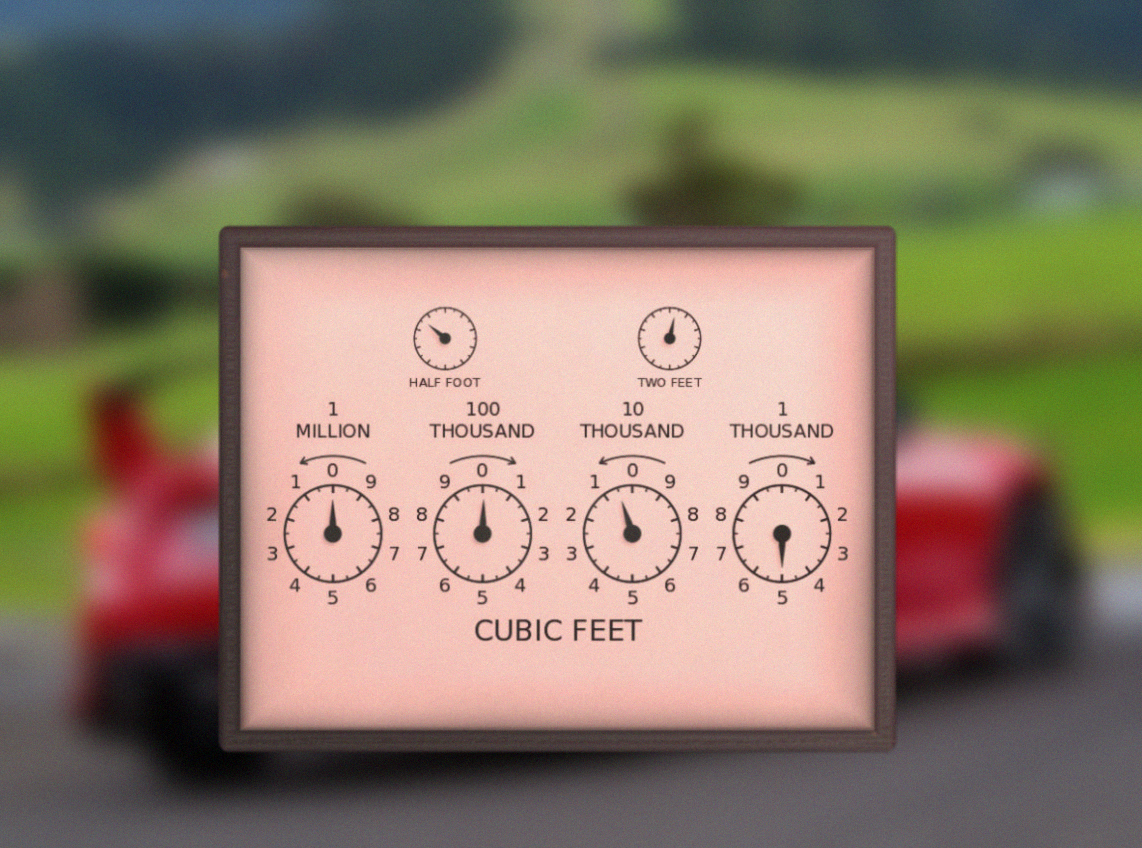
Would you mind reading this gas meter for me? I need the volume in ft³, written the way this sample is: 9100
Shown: 500
